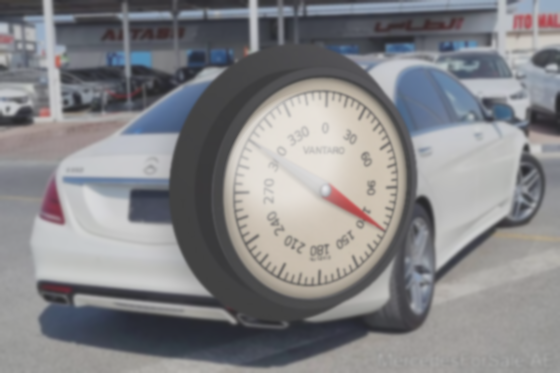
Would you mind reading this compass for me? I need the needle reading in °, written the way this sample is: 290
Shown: 120
